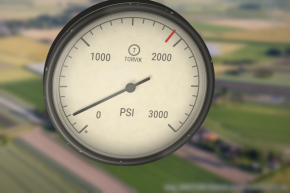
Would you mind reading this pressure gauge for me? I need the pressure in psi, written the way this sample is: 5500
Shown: 200
